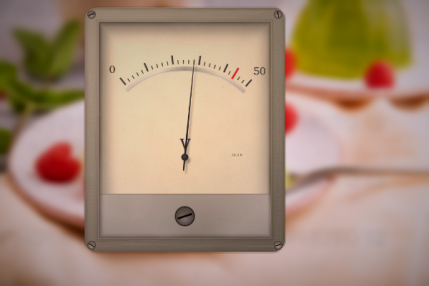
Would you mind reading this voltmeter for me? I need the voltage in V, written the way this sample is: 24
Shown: 28
